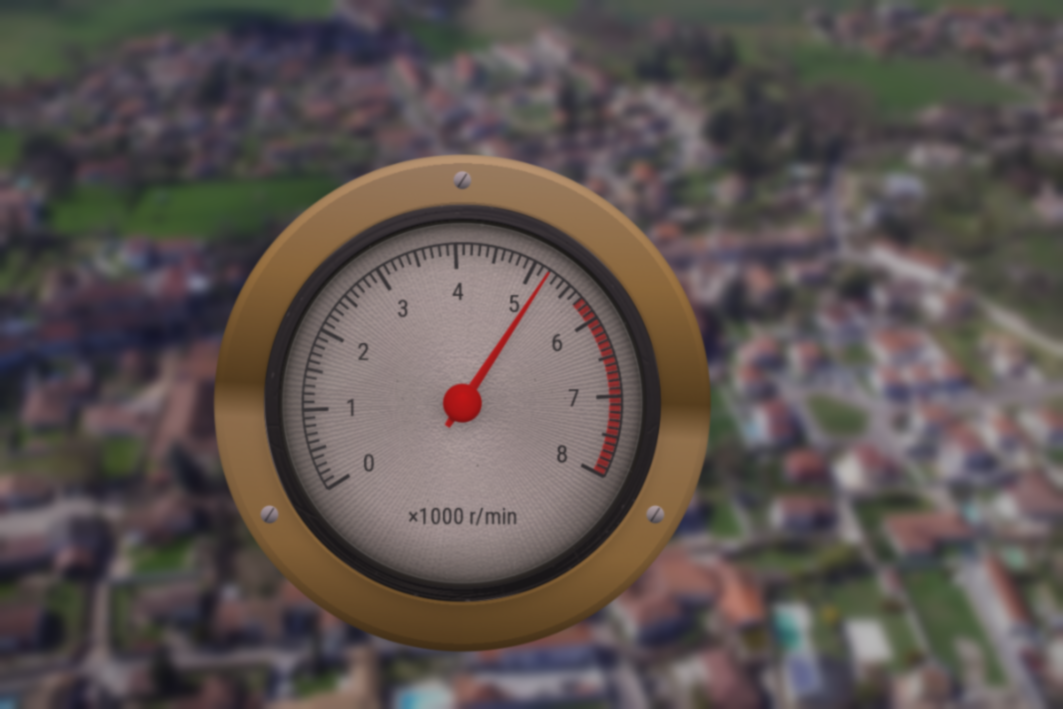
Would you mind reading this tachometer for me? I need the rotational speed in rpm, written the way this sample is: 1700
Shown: 5200
